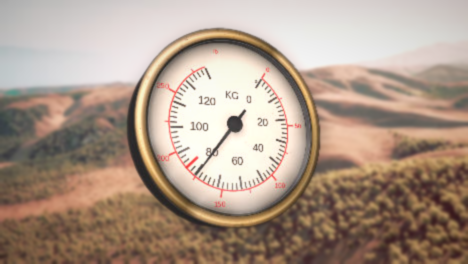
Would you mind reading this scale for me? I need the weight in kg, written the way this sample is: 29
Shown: 80
